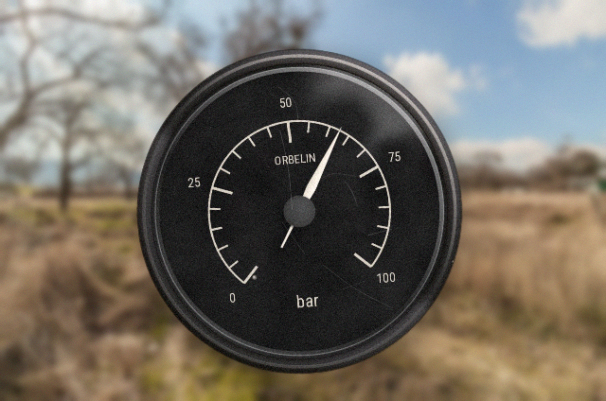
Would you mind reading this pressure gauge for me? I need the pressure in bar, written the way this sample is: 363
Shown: 62.5
